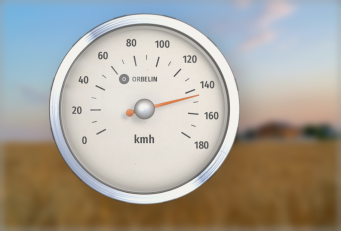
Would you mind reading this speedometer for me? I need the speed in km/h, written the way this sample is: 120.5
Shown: 145
